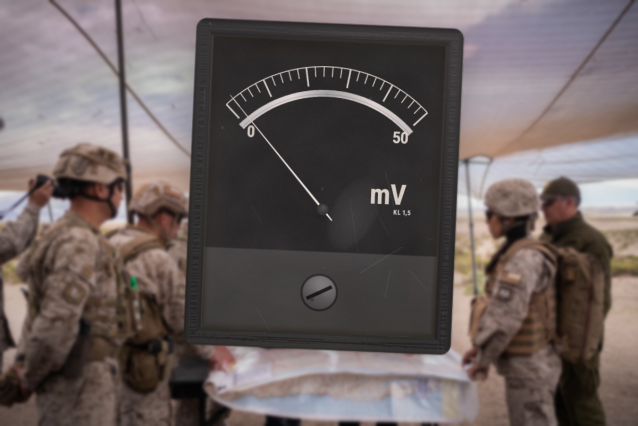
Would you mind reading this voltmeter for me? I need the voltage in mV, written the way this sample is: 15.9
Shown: 2
